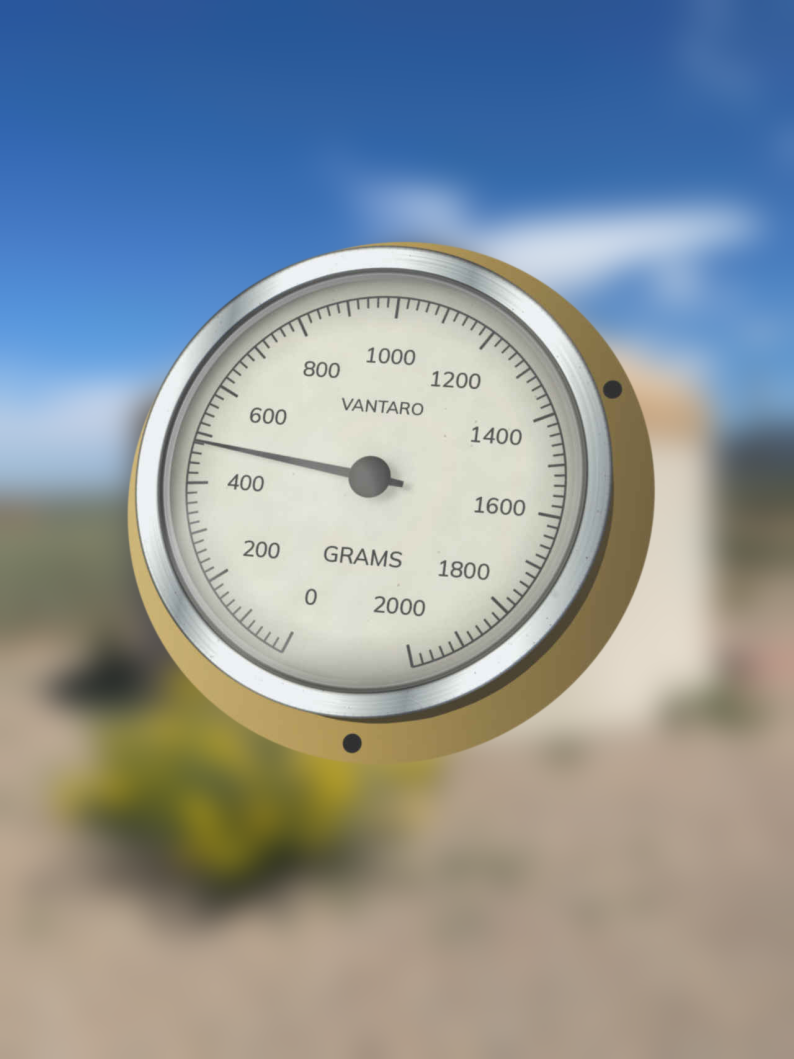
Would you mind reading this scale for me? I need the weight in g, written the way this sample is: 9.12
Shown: 480
